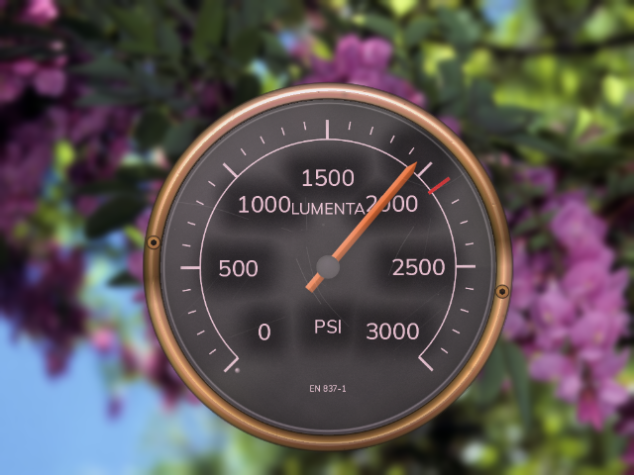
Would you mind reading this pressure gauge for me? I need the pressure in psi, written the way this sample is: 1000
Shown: 1950
